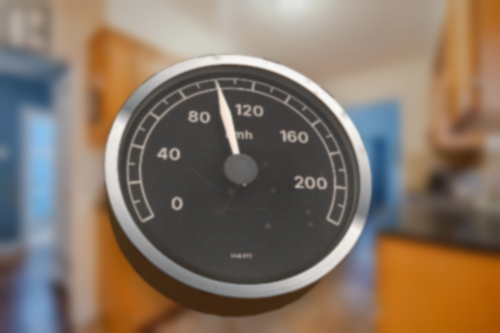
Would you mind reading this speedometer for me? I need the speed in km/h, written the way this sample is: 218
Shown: 100
